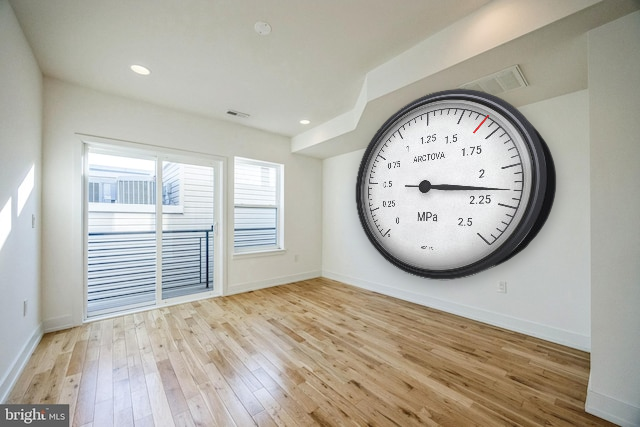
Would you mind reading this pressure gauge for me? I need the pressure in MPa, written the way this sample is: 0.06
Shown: 2.15
